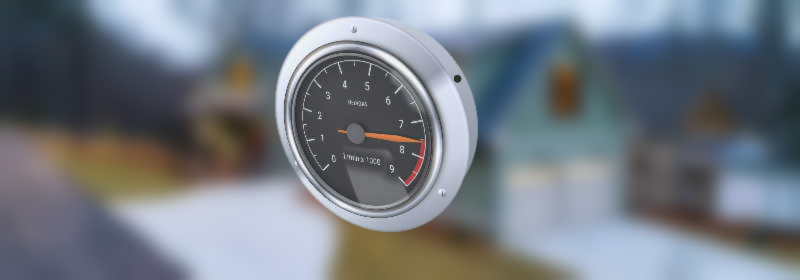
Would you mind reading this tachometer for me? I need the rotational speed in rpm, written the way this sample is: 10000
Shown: 7500
